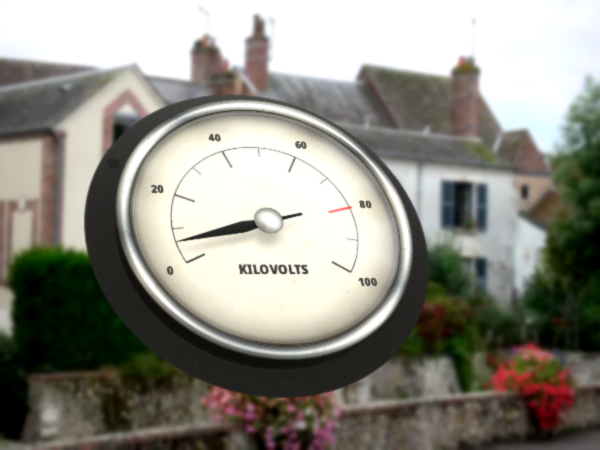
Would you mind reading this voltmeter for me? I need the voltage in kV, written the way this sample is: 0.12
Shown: 5
